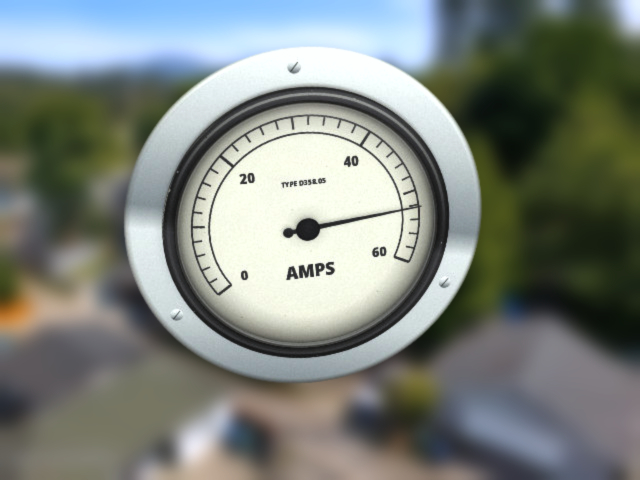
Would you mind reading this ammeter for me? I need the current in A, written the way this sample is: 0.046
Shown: 52
